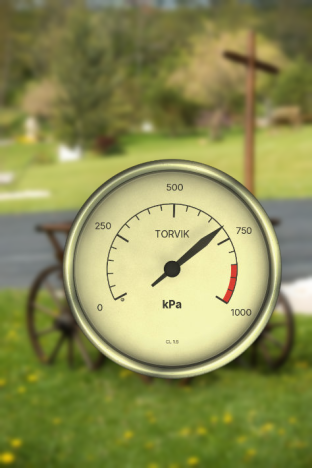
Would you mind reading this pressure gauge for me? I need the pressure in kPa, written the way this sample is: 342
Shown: 700
